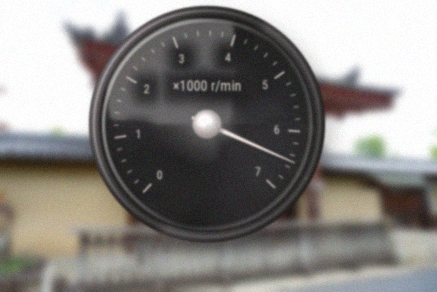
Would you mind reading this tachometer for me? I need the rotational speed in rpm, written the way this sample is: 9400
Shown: 6500
